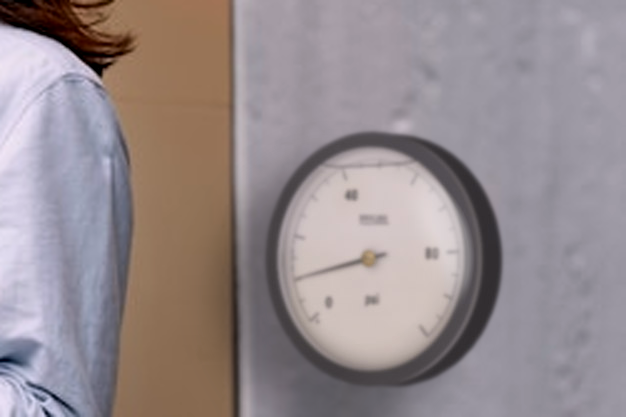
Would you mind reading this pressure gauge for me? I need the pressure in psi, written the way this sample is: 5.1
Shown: 10
